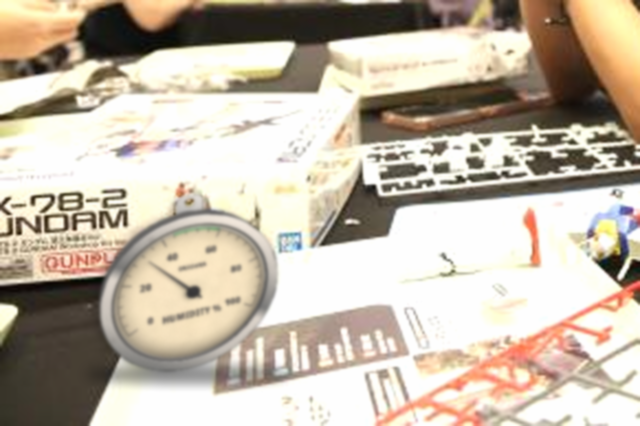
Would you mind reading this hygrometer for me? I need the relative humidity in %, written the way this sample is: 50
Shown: 32
